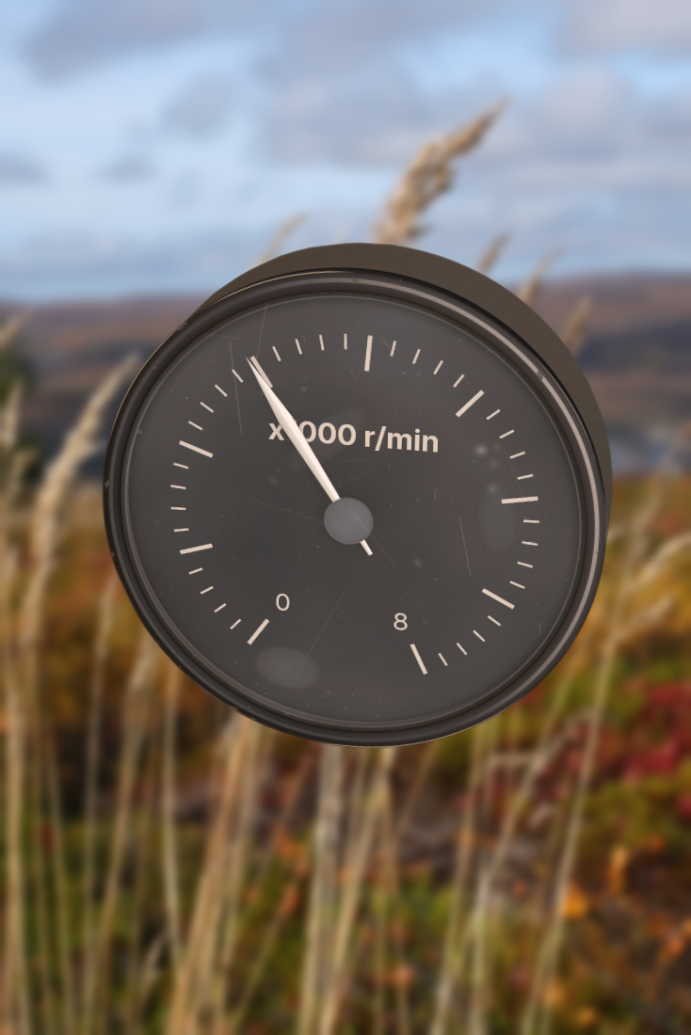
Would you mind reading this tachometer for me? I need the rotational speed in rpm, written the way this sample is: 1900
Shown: 3000
